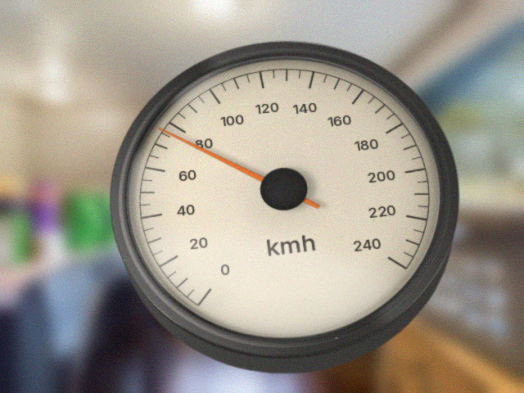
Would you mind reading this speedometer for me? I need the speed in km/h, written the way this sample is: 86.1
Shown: 75
